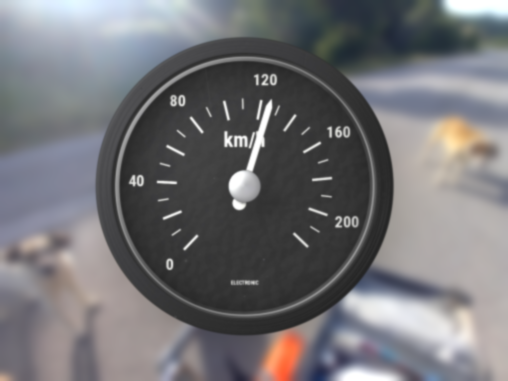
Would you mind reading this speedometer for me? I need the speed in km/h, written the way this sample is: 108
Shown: 125
